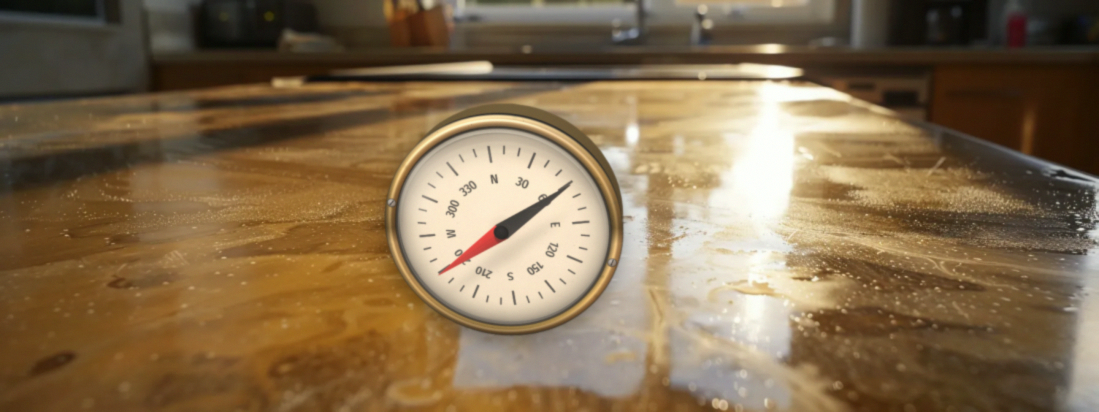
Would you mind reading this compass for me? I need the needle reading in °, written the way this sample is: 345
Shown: 240
